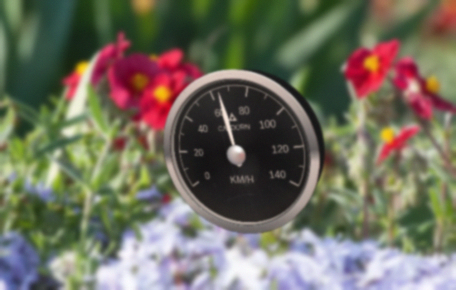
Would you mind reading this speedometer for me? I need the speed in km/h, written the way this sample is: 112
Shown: 65
